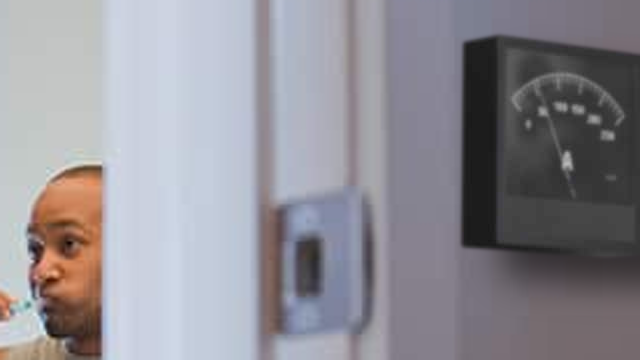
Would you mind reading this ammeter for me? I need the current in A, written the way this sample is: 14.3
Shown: 50
